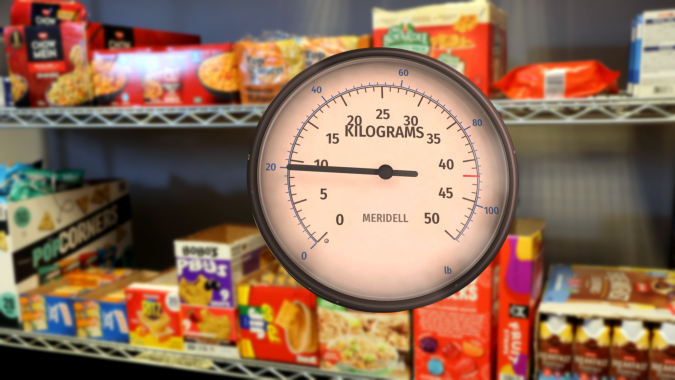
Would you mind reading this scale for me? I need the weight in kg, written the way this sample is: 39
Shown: 9
